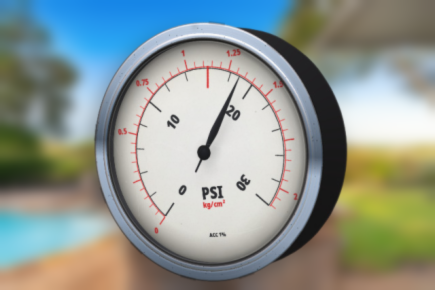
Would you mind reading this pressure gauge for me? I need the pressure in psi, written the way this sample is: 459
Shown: 19
